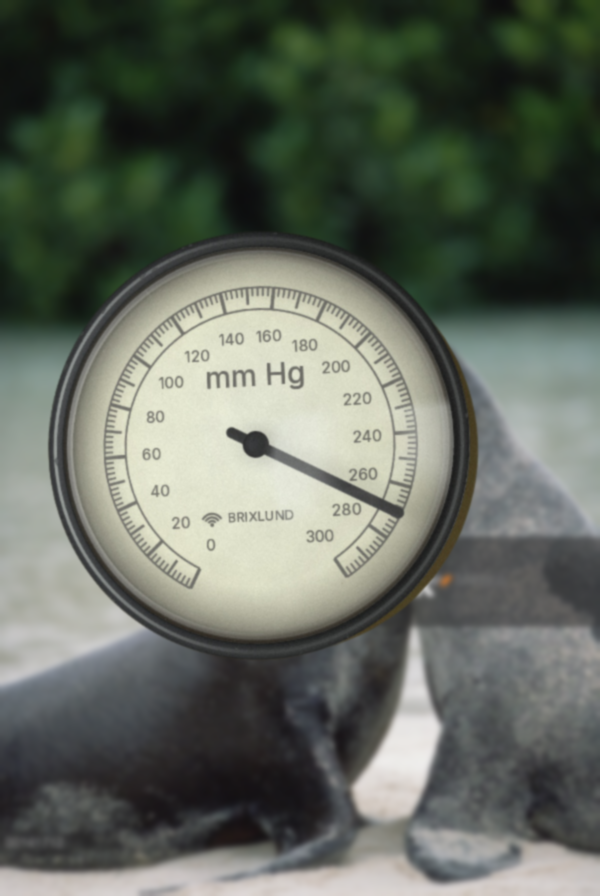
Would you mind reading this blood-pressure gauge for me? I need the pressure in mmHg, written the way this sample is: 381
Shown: 270
